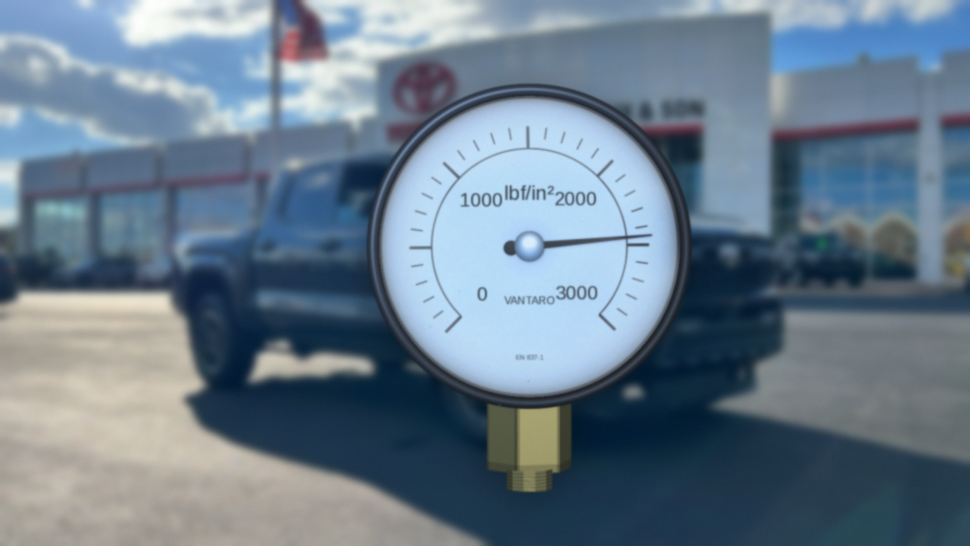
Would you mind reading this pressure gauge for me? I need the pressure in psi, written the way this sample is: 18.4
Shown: 2450
